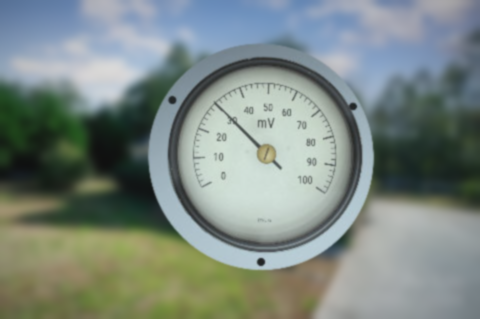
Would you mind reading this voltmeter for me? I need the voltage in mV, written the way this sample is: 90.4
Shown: 30
